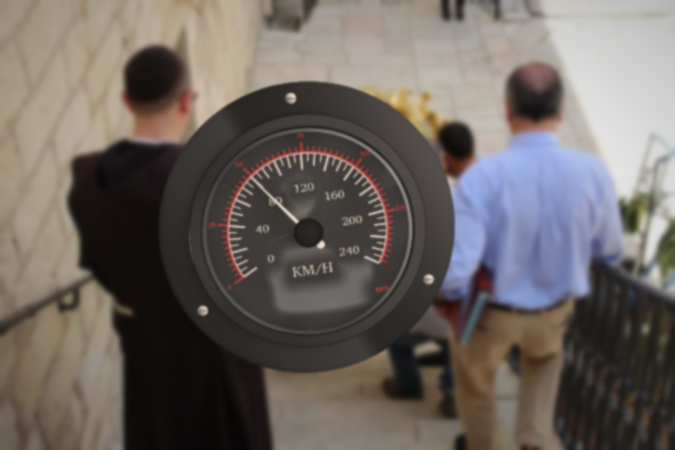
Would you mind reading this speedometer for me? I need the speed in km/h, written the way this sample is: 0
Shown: 80
